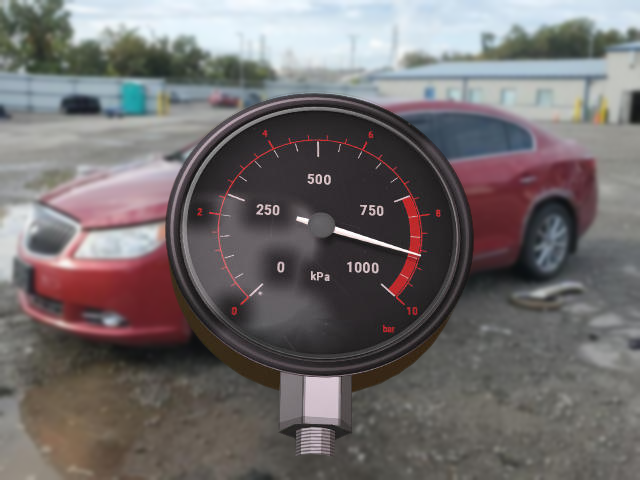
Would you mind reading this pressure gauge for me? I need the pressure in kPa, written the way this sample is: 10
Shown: 900
